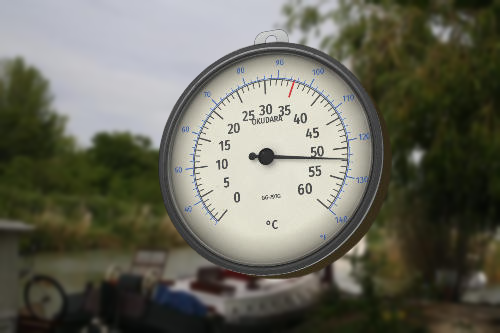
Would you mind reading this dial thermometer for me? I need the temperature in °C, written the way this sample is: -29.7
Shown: 52
